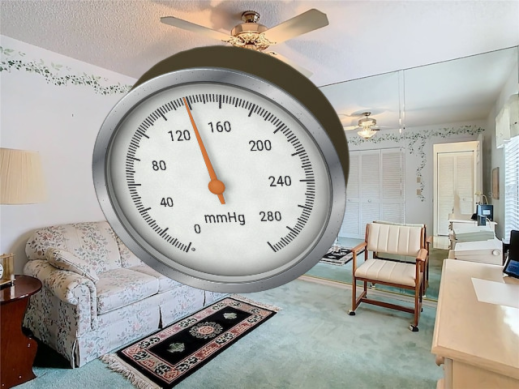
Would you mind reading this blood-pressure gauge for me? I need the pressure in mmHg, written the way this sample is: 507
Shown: 140
